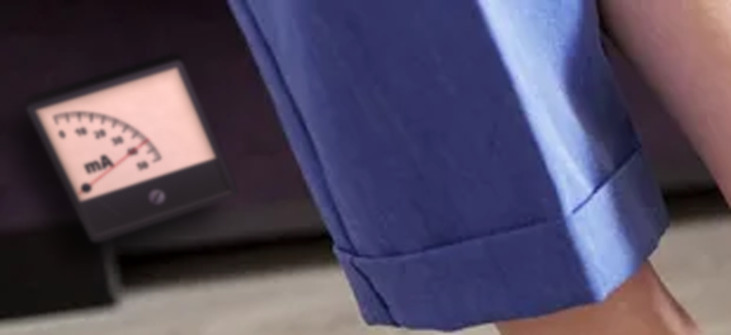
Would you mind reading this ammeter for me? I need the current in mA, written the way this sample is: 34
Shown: 40
